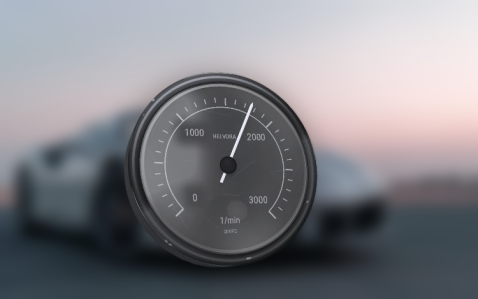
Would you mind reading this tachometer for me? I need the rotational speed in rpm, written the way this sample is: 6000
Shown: 1750
